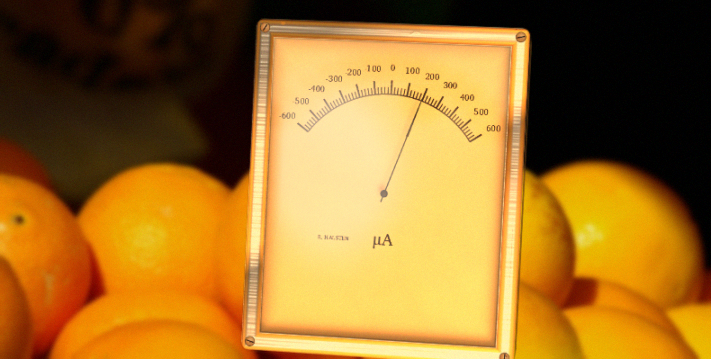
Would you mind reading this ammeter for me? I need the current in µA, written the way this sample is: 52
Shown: 200
